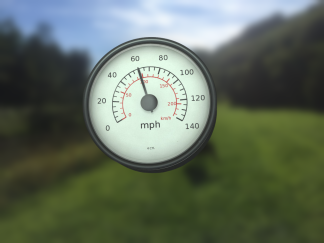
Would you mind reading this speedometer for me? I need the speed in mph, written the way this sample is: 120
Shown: 60
